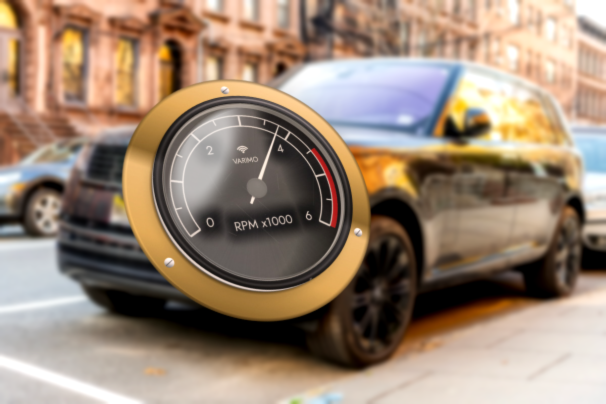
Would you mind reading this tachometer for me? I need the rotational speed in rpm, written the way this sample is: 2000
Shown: 3750
